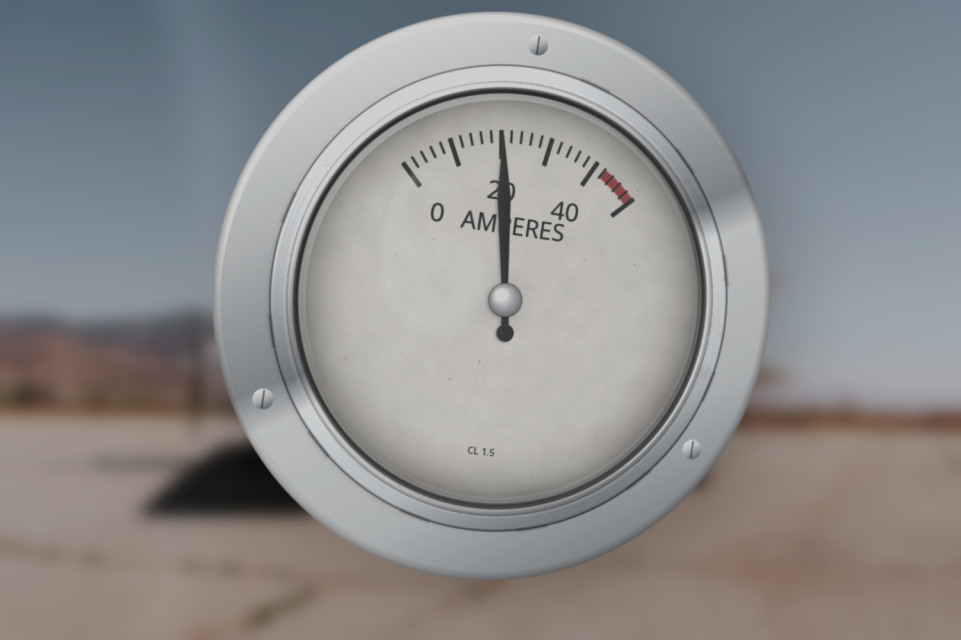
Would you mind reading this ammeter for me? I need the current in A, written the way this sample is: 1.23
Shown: 20
